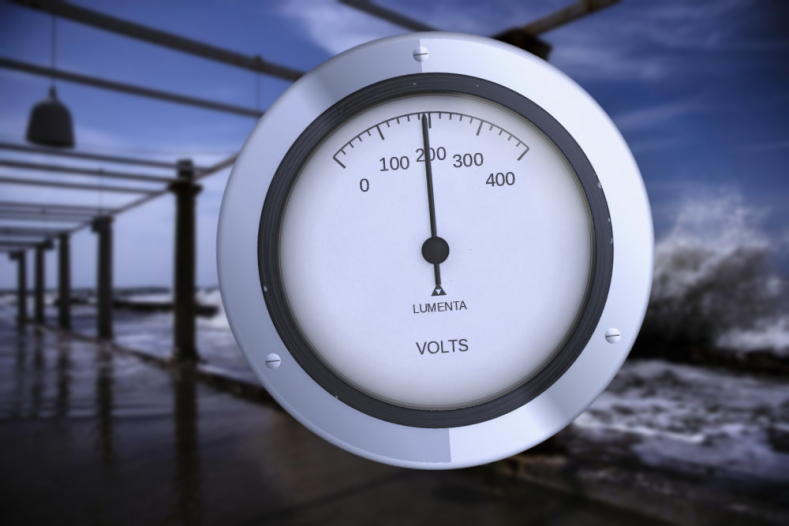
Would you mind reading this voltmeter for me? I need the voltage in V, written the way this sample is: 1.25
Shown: 190
